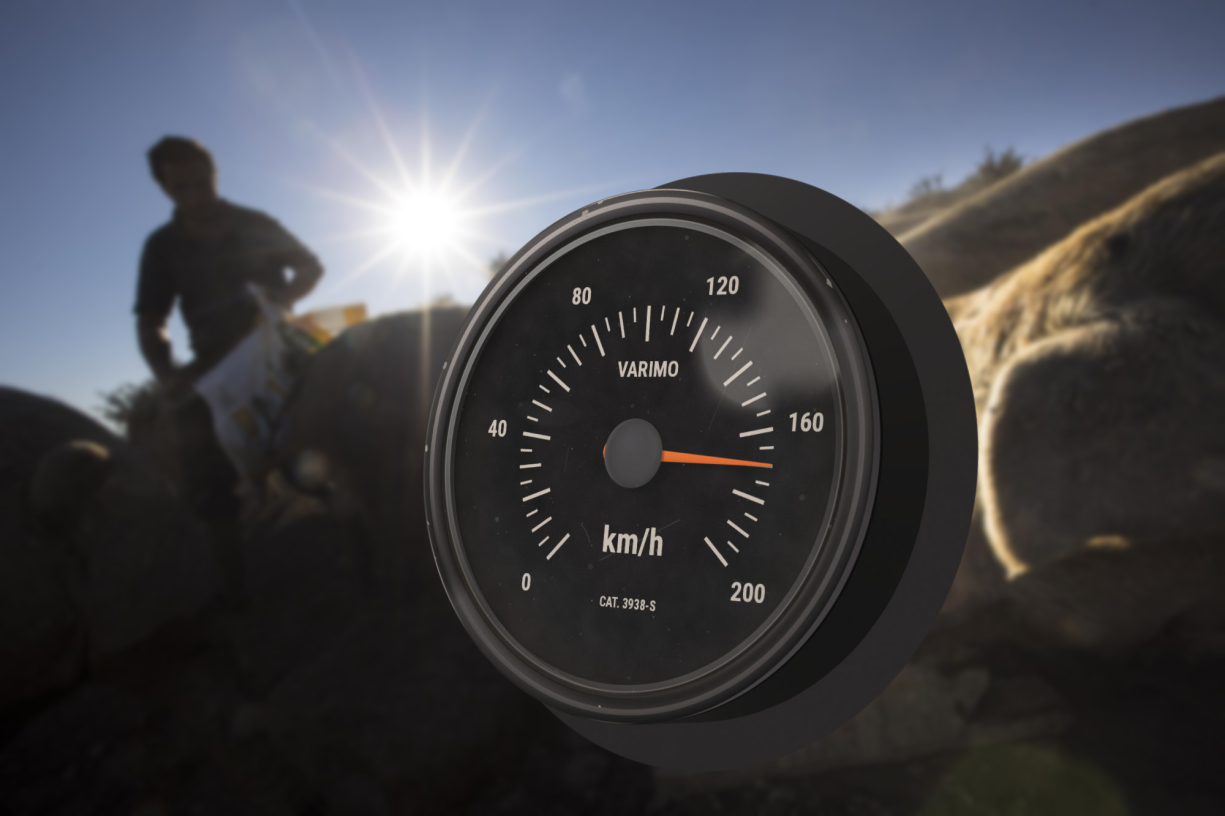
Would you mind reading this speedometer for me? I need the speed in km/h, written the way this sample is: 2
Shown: 170
